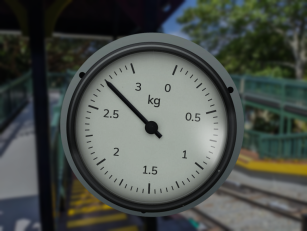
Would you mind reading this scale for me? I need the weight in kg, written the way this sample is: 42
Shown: 2.75
